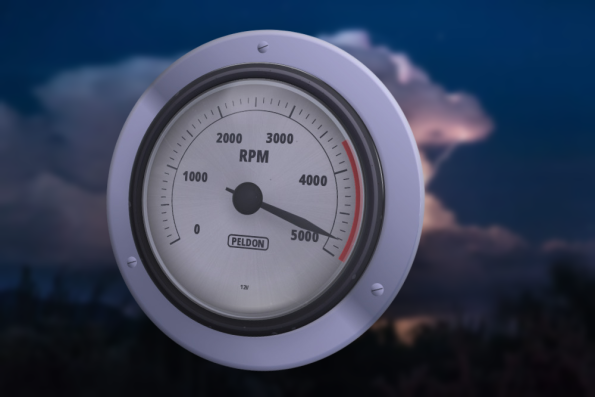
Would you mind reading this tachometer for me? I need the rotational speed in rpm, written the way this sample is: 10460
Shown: 4800
